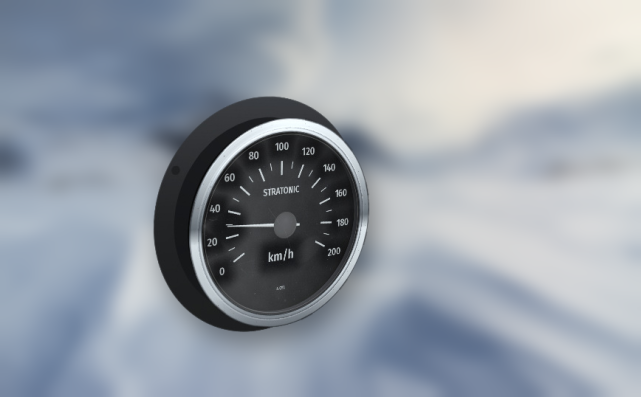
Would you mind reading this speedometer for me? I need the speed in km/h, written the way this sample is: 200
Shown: 30
